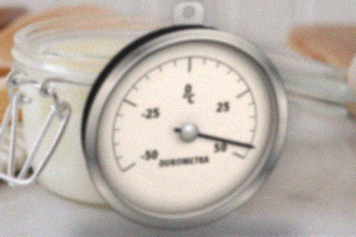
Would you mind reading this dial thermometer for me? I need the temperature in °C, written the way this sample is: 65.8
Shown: 45
